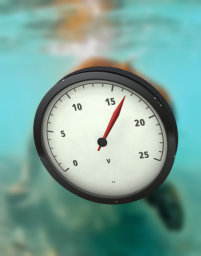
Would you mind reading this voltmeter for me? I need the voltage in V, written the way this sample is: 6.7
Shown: 16.5
